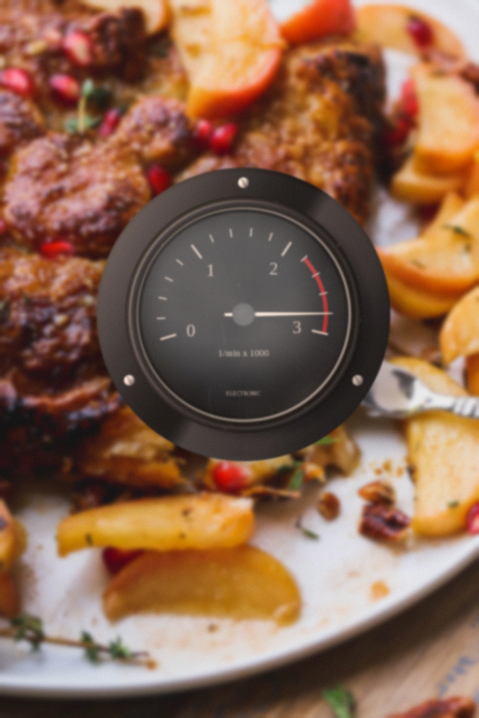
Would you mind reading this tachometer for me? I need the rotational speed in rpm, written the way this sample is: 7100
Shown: 2800
